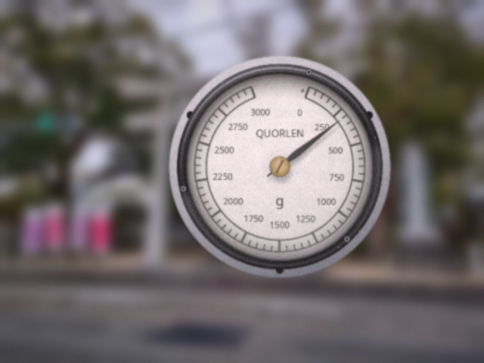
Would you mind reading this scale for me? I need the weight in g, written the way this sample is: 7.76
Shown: 300
